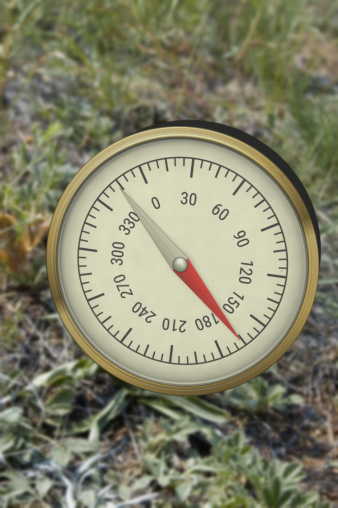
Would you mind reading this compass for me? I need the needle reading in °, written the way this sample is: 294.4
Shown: 165
